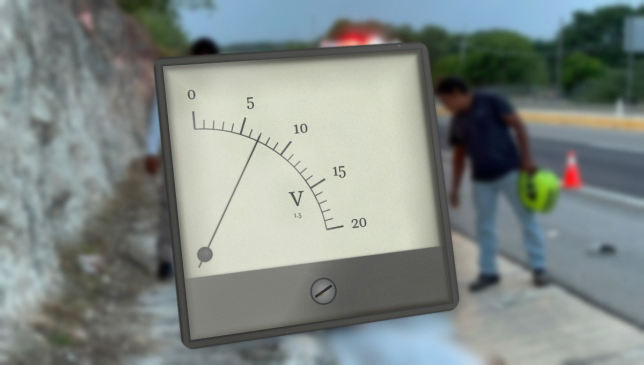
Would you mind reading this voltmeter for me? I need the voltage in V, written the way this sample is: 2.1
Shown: 7
